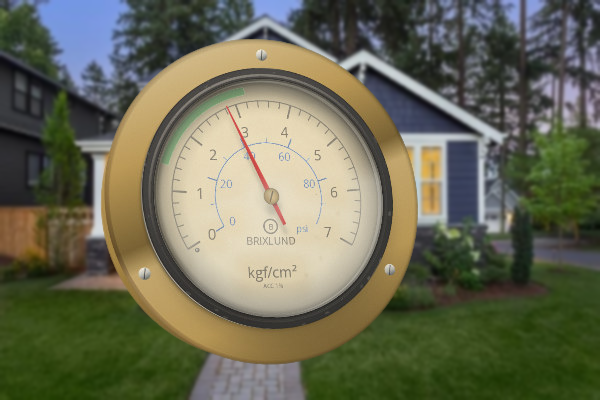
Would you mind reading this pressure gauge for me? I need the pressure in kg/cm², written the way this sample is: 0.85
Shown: 2.8
